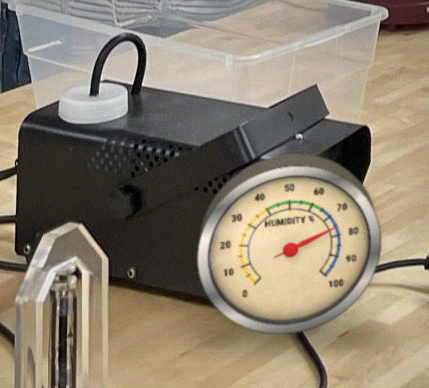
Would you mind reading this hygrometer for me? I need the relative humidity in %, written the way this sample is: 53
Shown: 75
